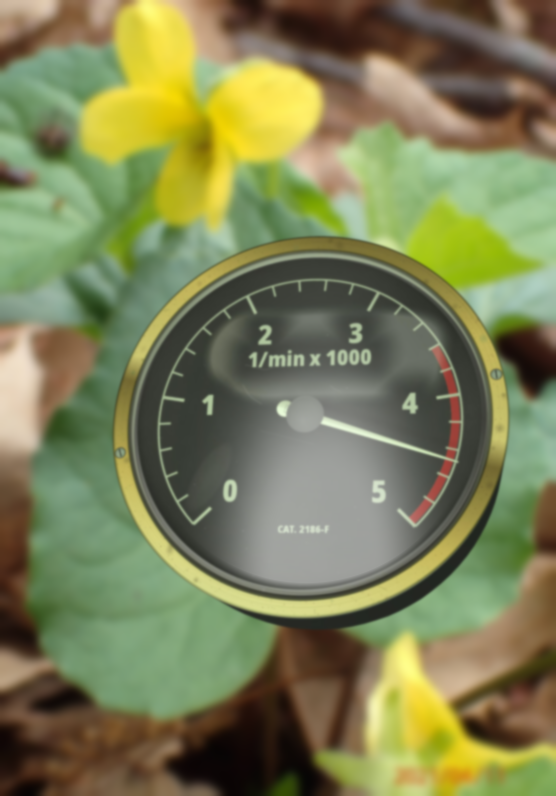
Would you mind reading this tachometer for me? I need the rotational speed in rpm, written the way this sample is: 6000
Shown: 4500
